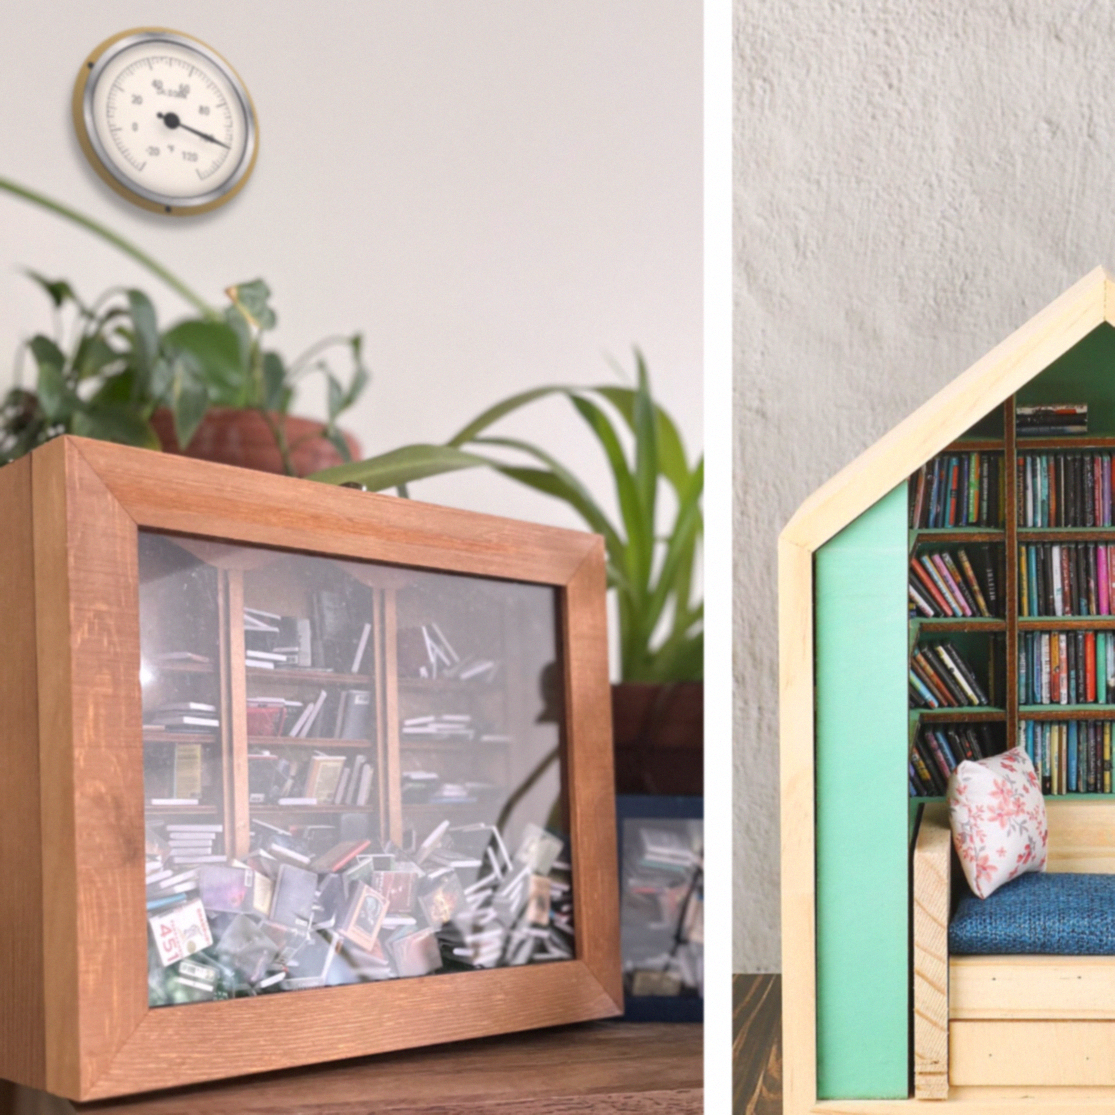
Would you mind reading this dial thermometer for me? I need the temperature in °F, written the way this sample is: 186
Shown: 100
